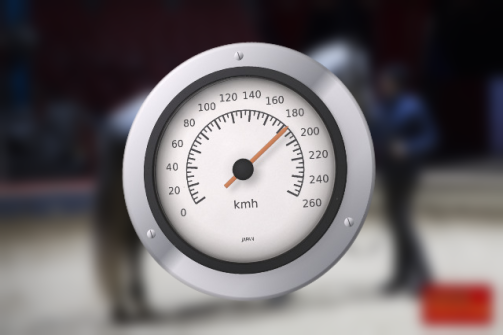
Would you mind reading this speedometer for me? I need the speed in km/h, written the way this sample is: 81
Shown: 185
